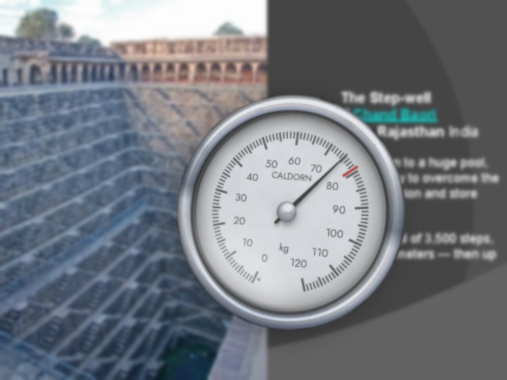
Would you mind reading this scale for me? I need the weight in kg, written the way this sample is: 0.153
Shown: 75
